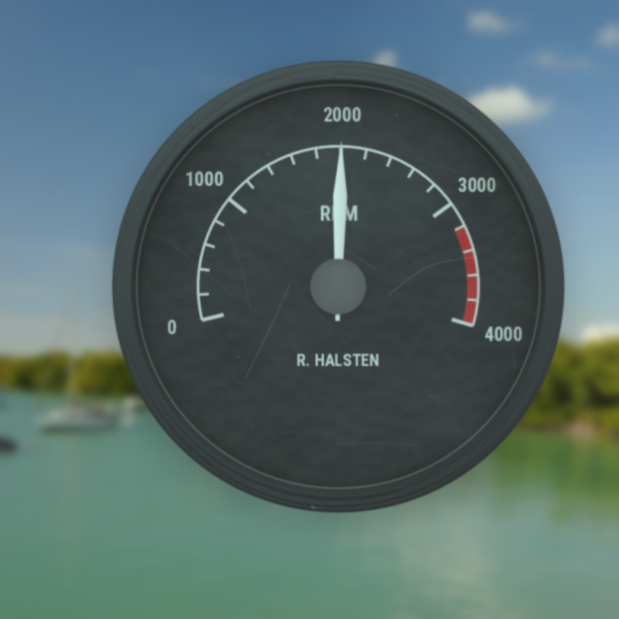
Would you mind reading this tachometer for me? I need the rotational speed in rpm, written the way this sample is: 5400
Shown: 2000
